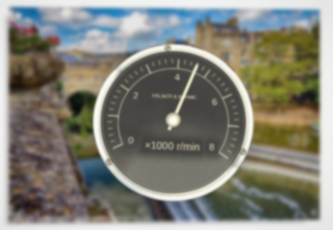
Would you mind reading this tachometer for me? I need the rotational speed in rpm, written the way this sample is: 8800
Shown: 4600
